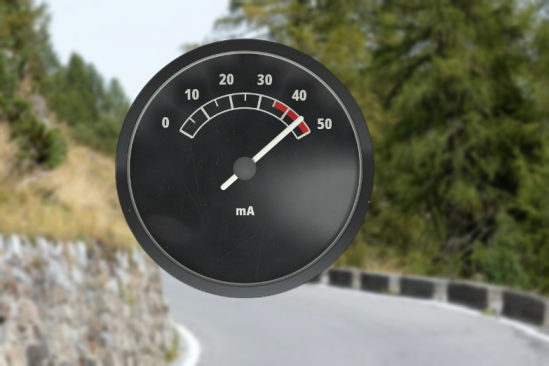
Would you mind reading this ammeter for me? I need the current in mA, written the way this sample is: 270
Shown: 45
